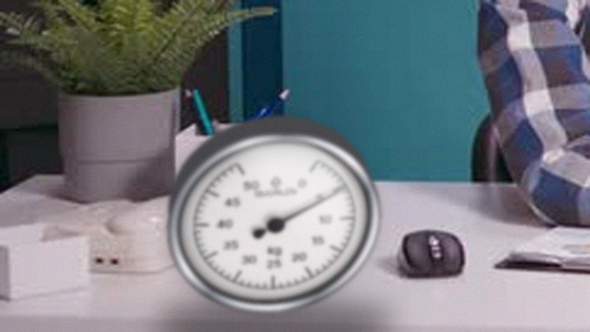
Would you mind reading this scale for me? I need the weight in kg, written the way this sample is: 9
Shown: 5
